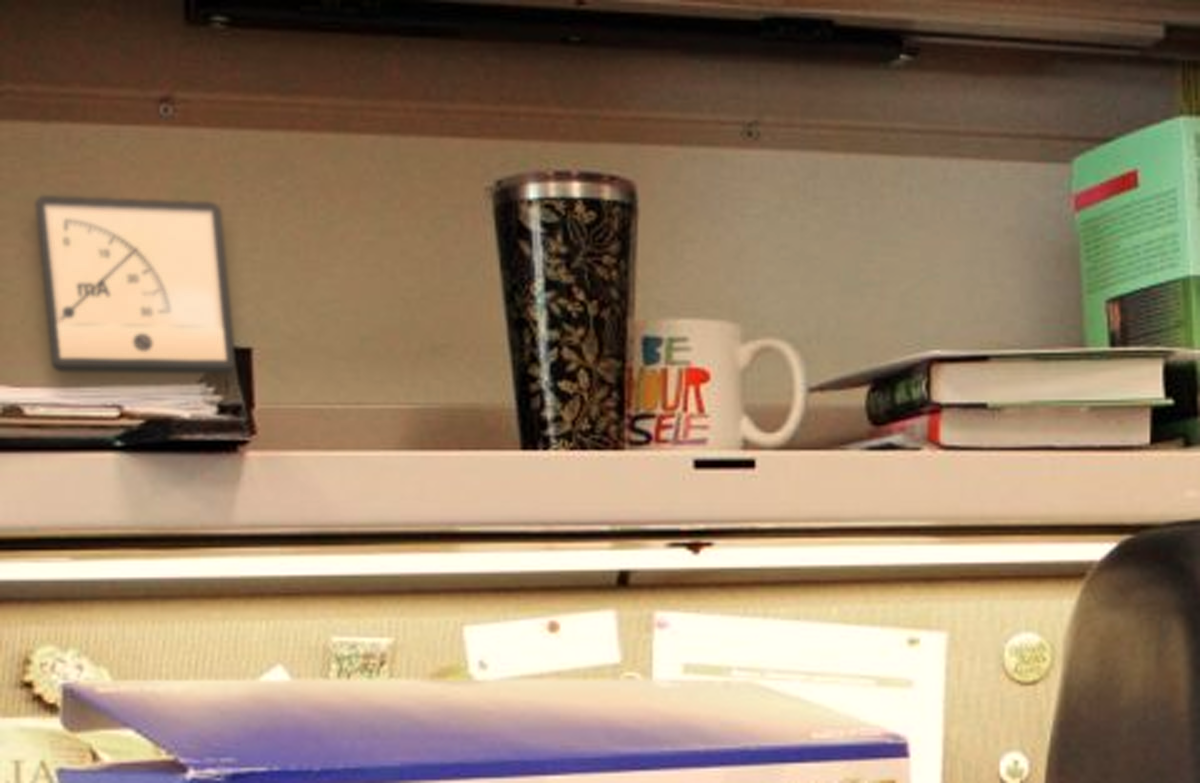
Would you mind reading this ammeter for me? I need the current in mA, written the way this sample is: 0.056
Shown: 15
